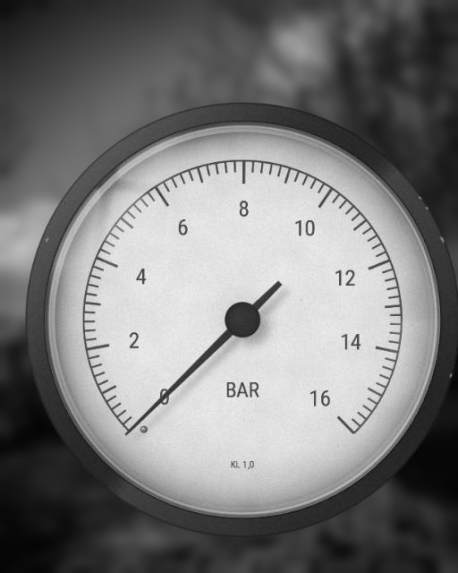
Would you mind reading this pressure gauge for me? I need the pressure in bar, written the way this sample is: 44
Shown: 0
